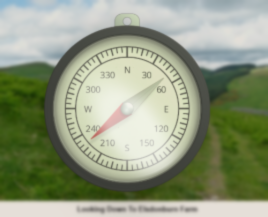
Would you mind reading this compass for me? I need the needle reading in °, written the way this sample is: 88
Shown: 230
